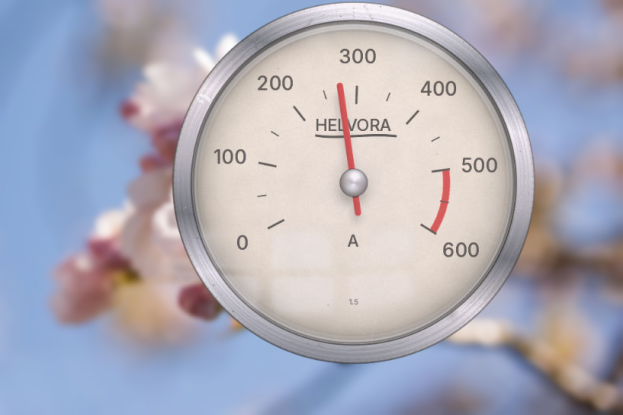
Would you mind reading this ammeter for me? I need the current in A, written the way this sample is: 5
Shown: 275
